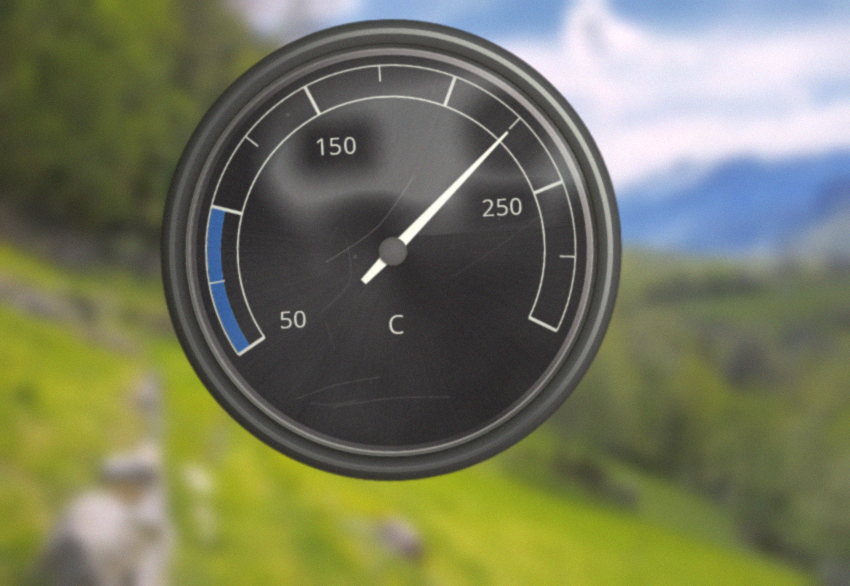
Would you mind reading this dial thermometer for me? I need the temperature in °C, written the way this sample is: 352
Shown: 225
